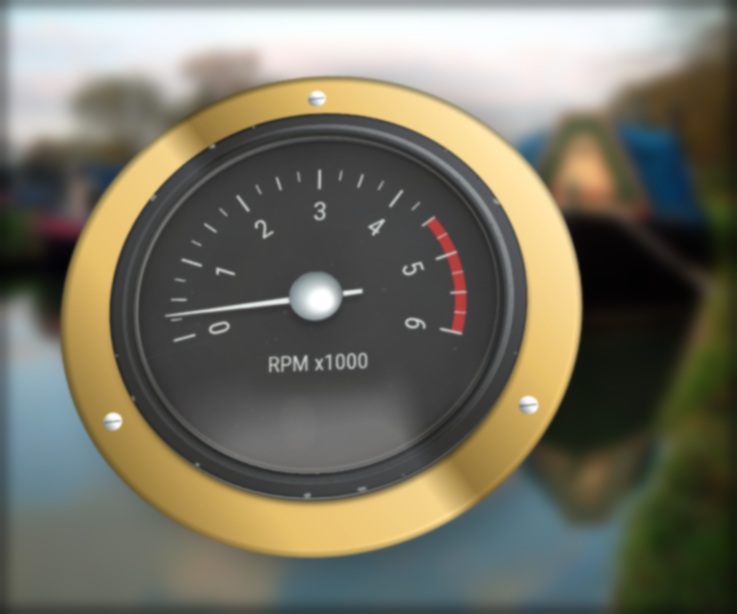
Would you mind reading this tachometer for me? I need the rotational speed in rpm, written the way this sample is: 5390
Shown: 250
